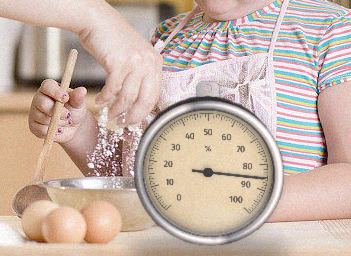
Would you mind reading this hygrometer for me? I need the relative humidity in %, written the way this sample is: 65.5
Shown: 85
